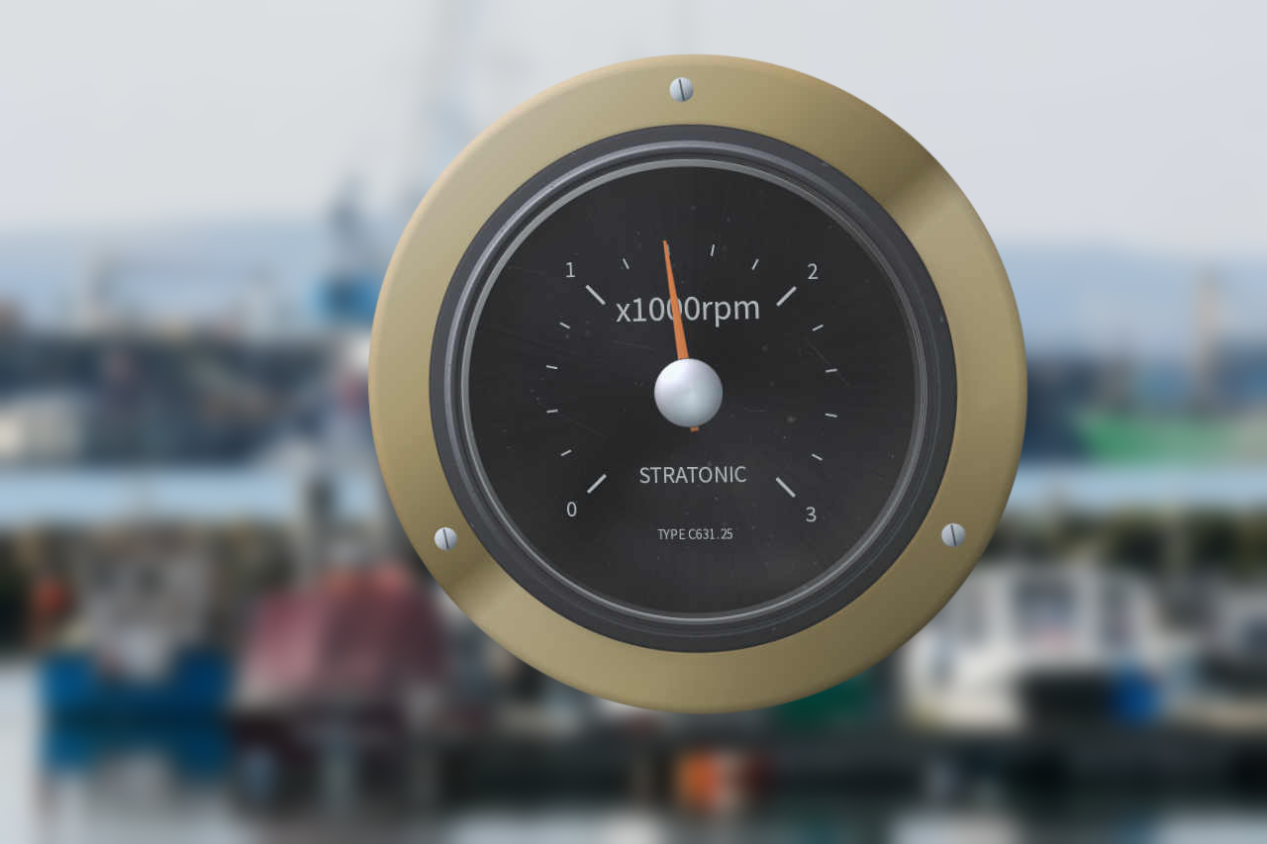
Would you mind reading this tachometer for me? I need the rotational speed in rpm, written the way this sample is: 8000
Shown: 1400
